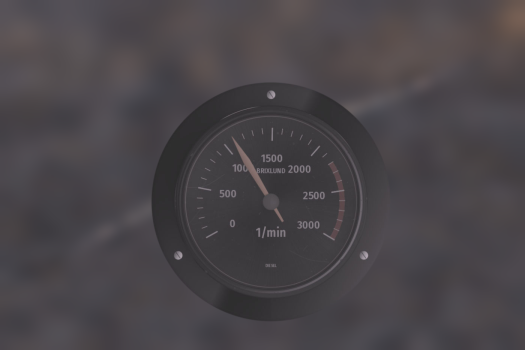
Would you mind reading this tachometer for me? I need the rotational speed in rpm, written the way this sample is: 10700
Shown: 1100
